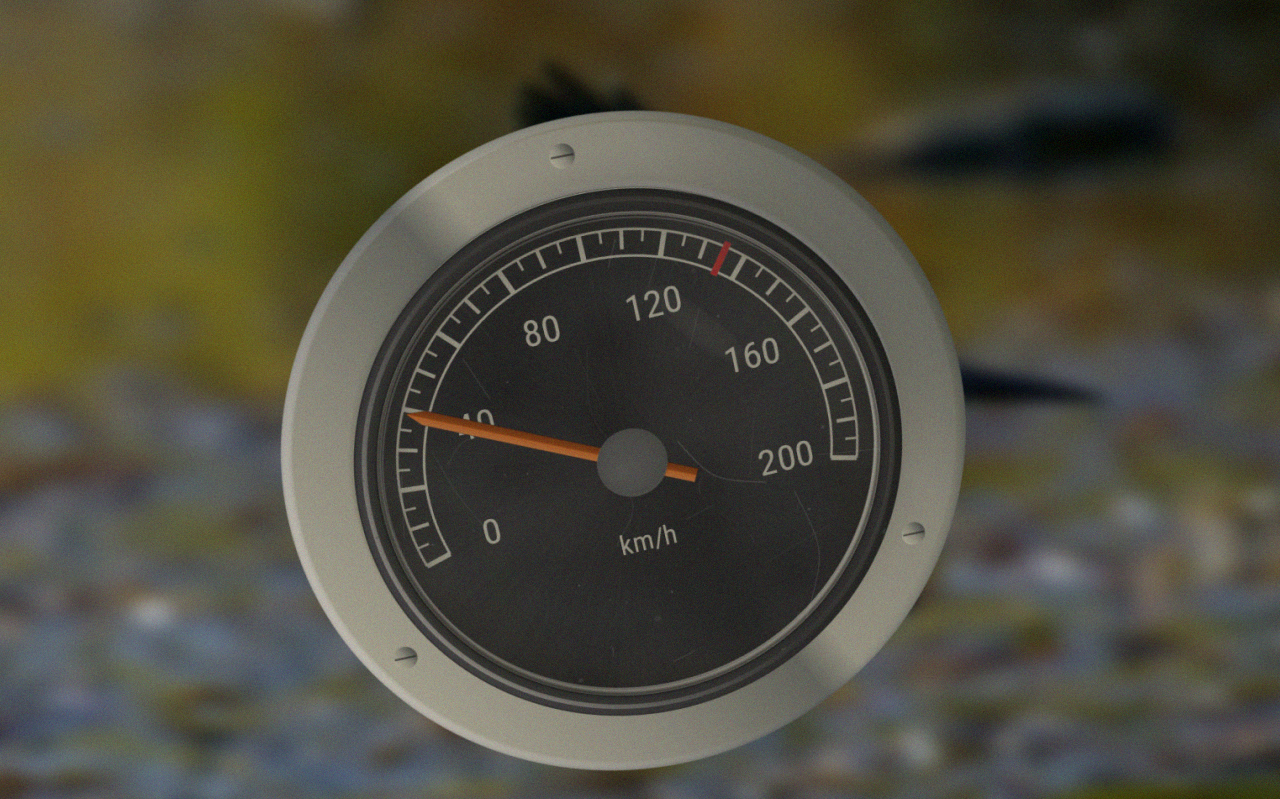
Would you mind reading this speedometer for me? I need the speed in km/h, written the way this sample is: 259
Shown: 40
